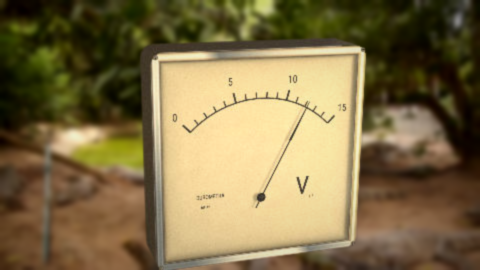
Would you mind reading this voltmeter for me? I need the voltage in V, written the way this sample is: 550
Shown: 12
